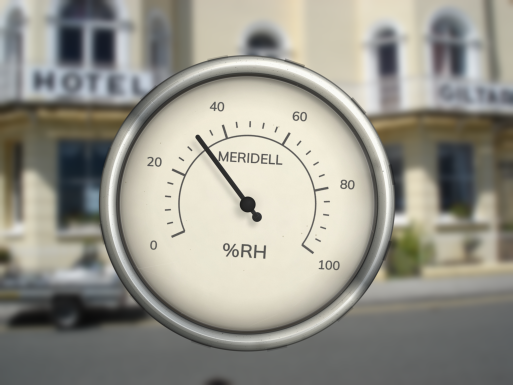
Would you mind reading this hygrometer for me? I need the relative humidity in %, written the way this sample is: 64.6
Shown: 32
